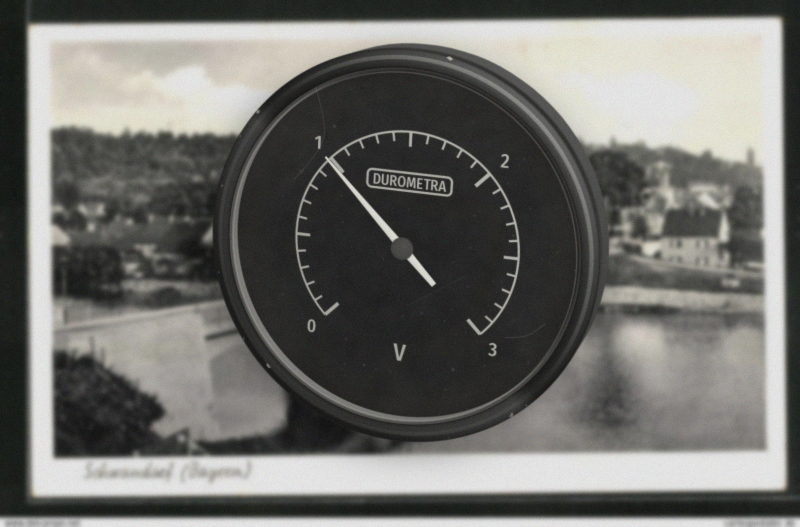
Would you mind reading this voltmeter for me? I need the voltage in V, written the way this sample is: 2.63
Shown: 1
